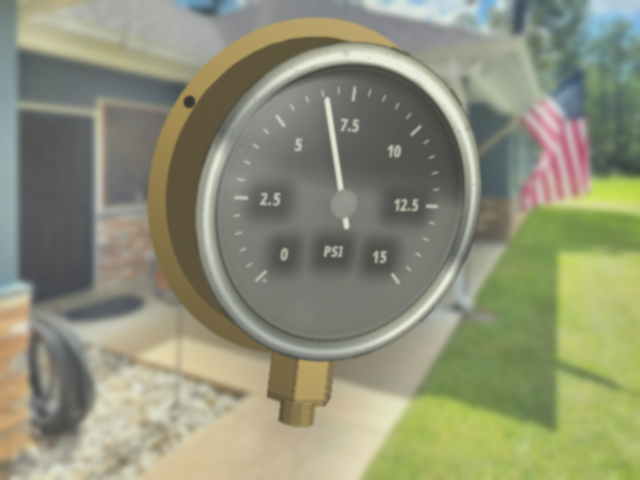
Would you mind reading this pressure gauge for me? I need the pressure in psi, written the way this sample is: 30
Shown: 6.5
